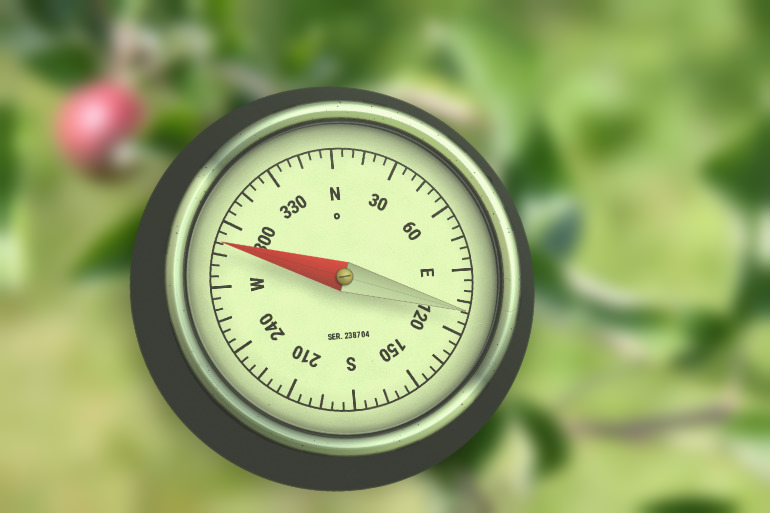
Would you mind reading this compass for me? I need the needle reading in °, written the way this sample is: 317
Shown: 290
